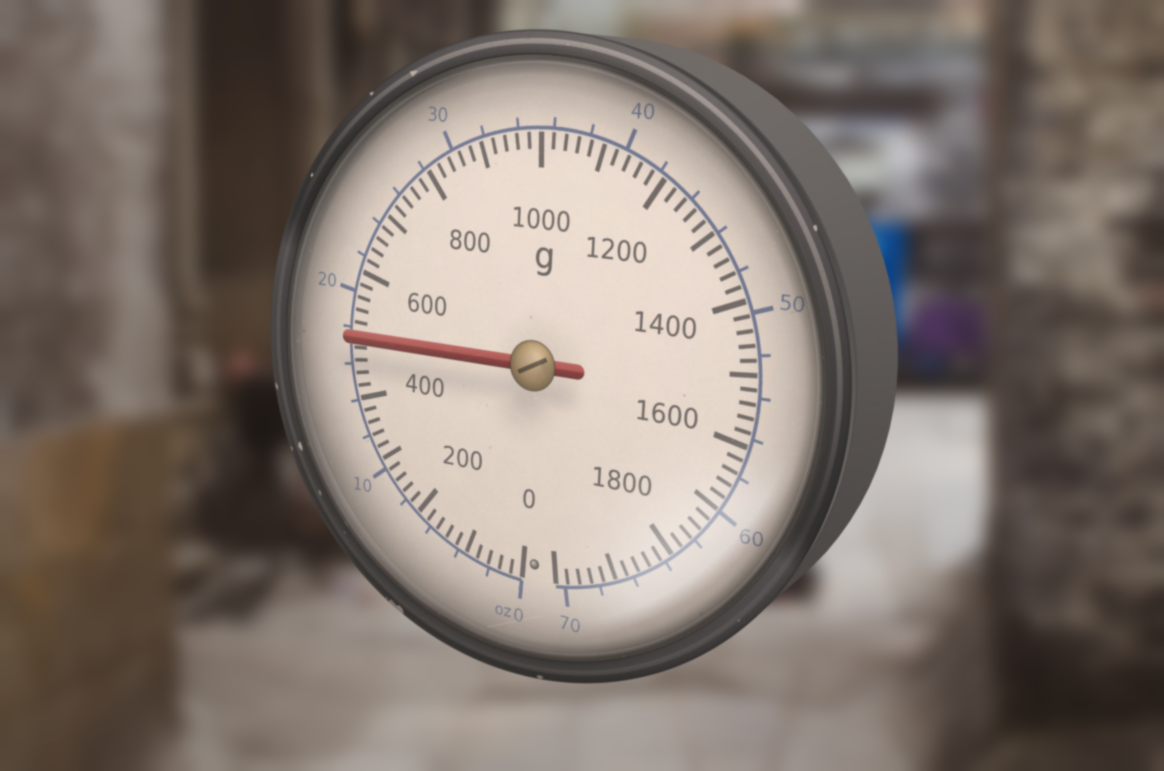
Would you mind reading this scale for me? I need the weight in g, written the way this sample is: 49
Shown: 500
